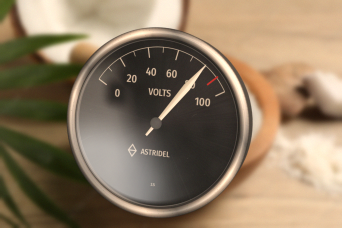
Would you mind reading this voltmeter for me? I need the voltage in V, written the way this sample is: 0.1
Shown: 80
